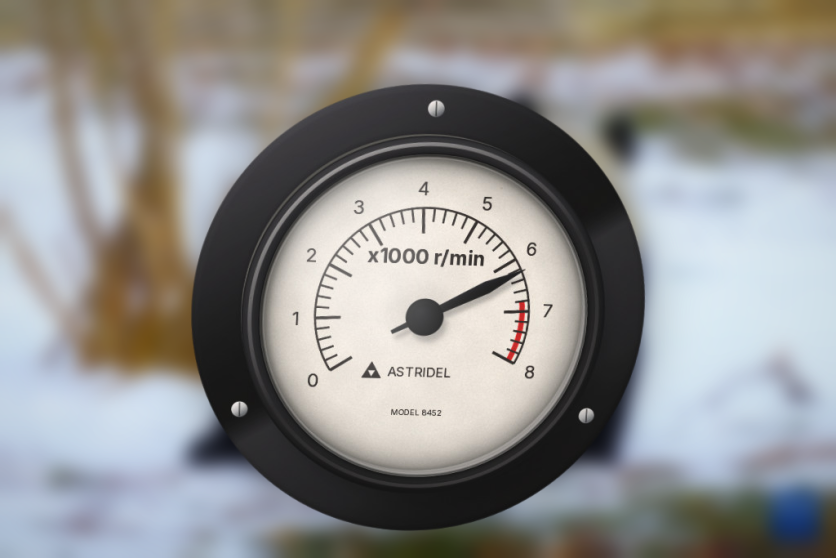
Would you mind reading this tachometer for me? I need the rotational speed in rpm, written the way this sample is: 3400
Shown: 6200
